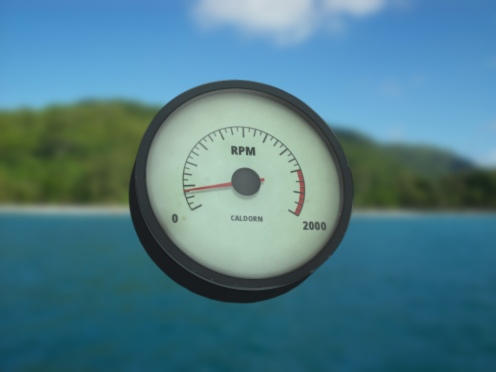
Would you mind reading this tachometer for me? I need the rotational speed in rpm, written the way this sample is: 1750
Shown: 150
